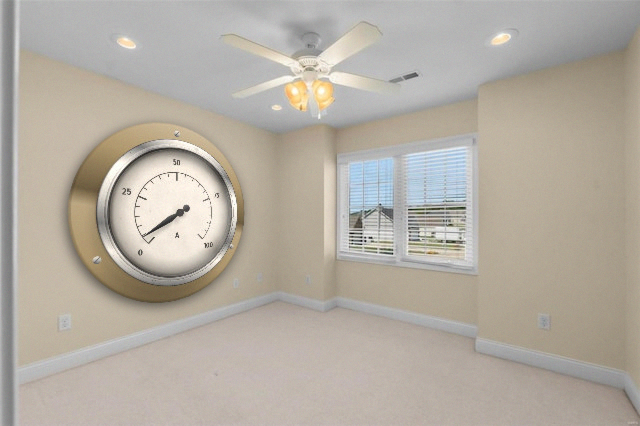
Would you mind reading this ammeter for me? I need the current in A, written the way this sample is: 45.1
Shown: 5
